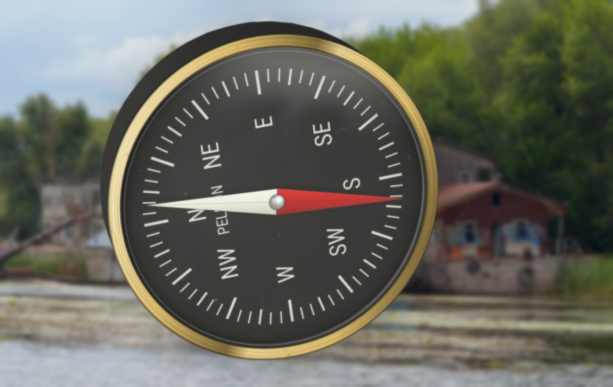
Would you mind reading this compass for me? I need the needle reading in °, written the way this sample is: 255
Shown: 190
